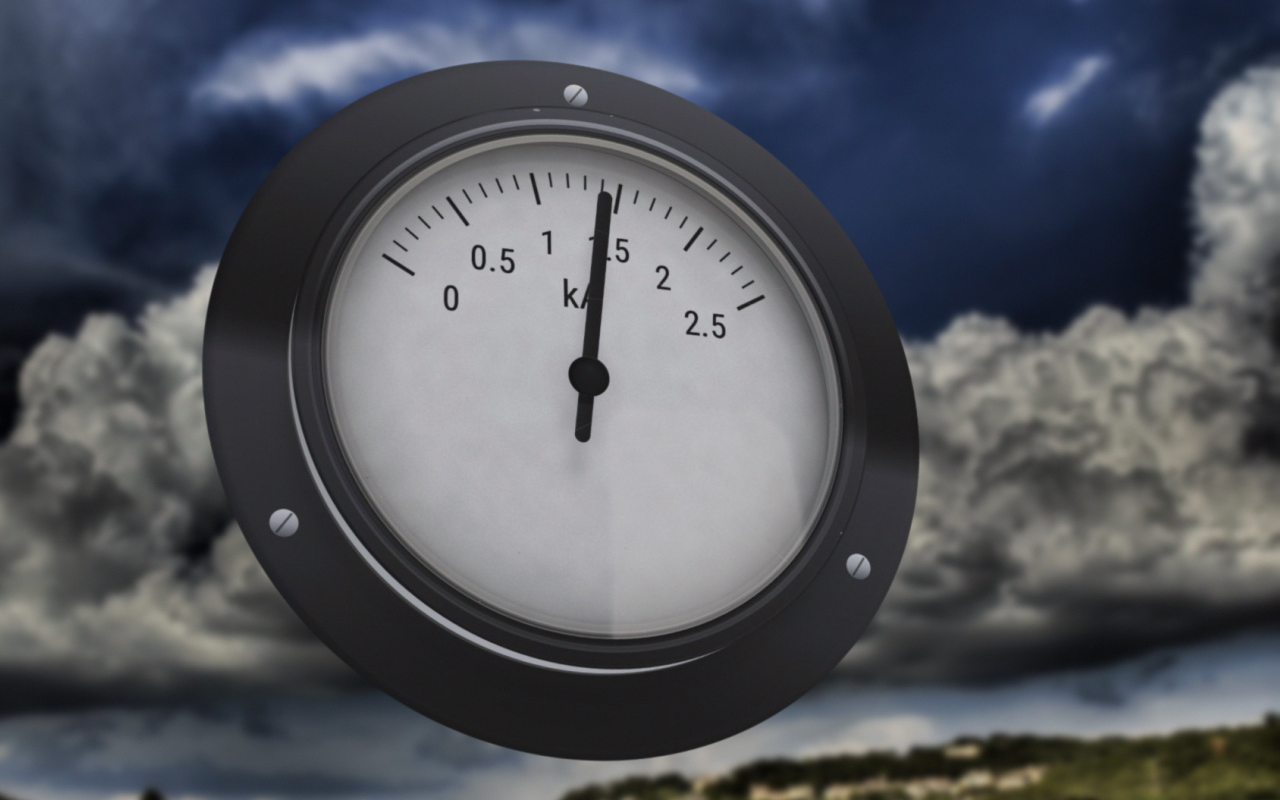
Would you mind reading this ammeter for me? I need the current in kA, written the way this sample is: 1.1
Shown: 1.4
